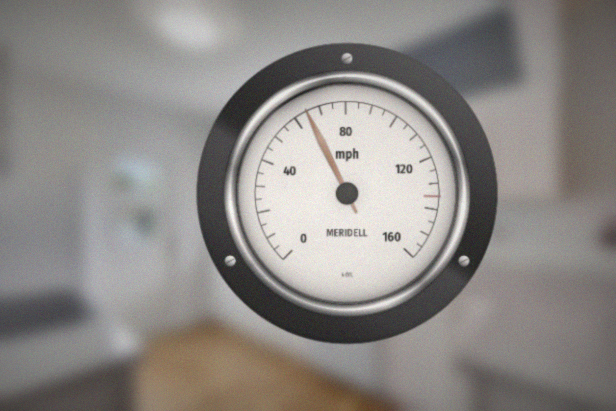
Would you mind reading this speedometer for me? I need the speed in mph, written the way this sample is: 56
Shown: 65
